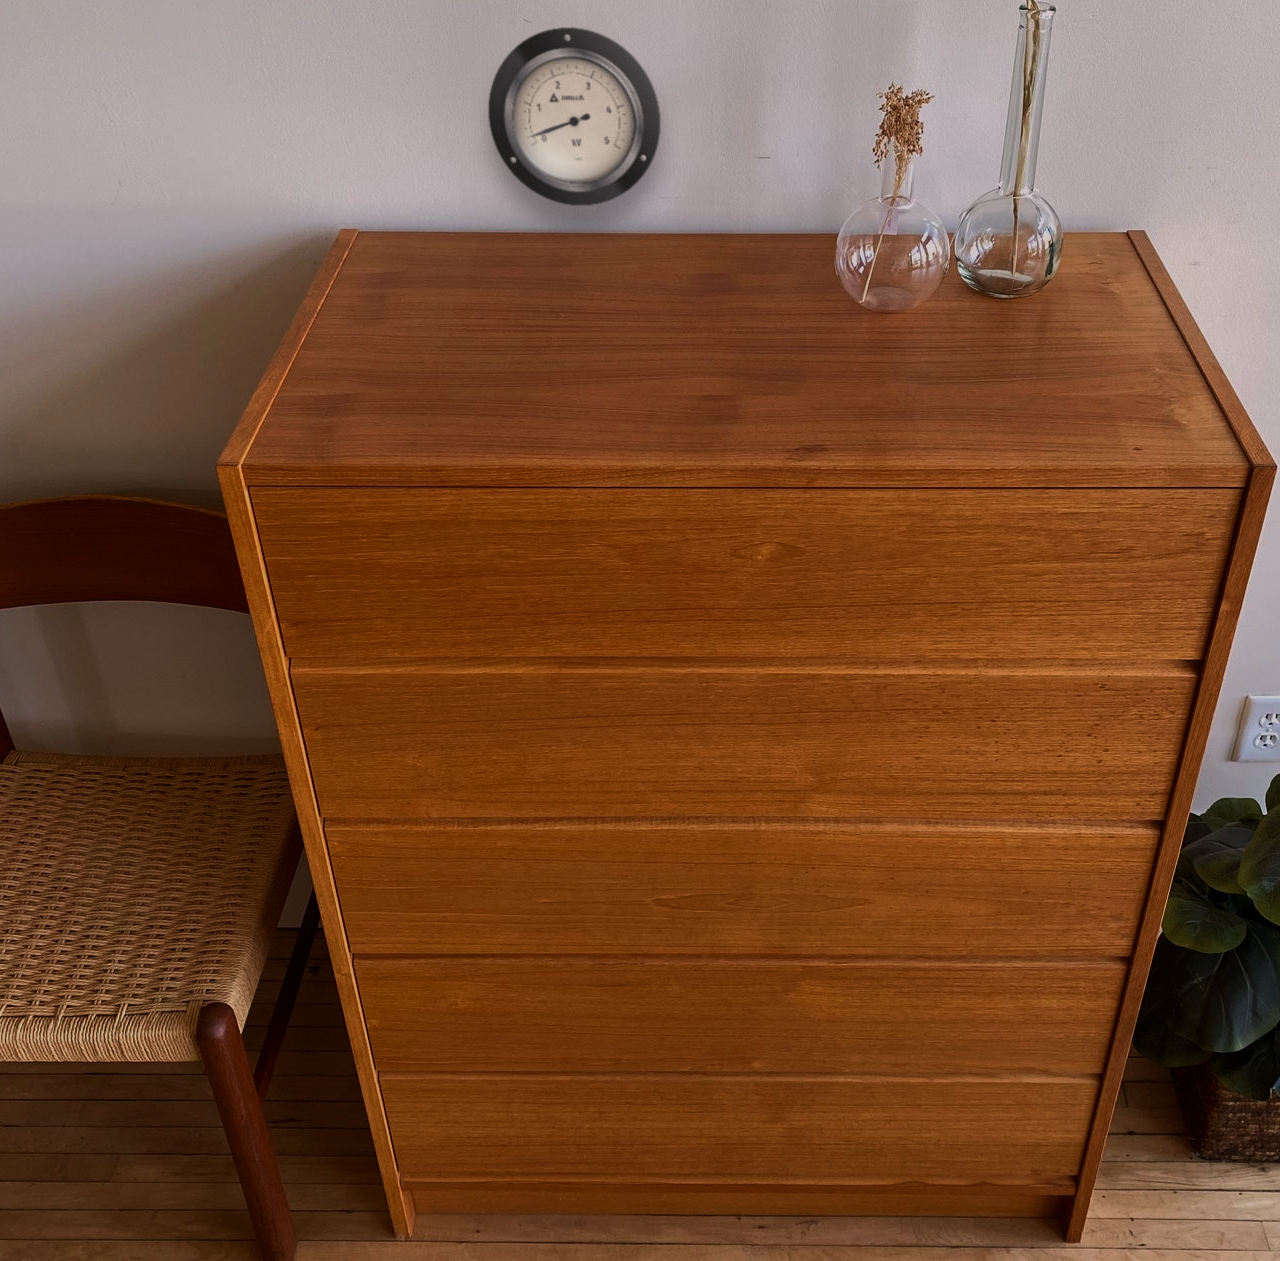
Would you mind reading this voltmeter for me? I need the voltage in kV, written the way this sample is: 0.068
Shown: 0.2
